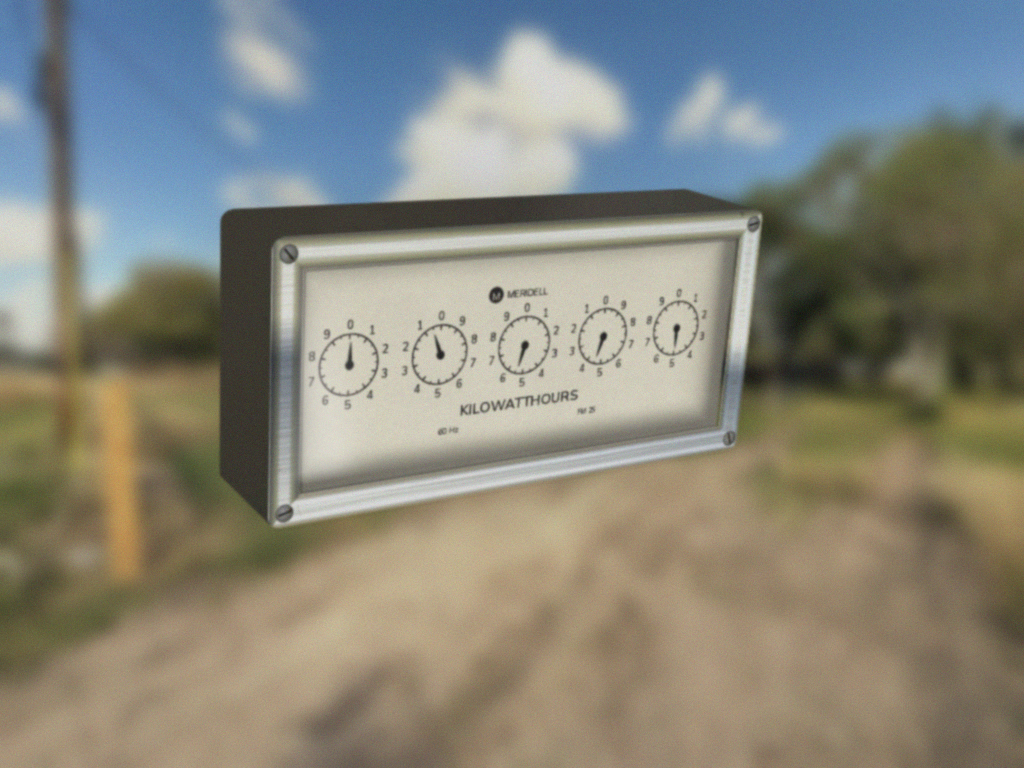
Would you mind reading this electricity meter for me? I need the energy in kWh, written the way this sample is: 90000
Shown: 545
